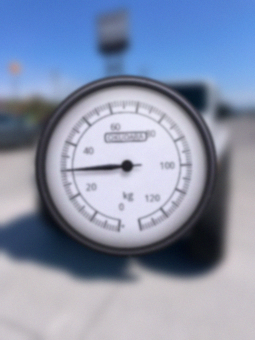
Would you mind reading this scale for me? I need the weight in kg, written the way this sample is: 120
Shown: 30
